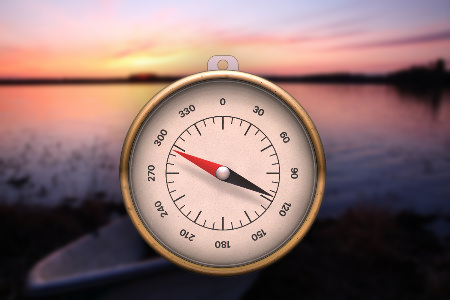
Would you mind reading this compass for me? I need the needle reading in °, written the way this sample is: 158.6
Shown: 295
